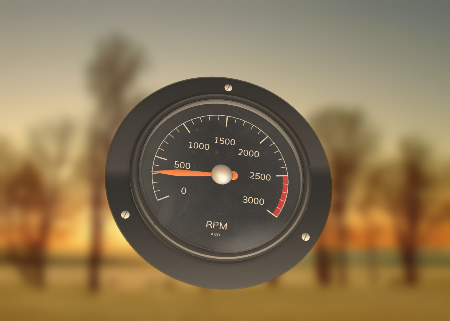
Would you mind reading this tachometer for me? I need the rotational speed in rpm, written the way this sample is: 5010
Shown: 300
